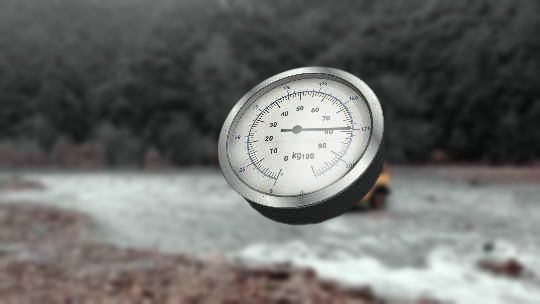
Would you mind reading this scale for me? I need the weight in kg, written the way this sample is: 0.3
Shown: 80
